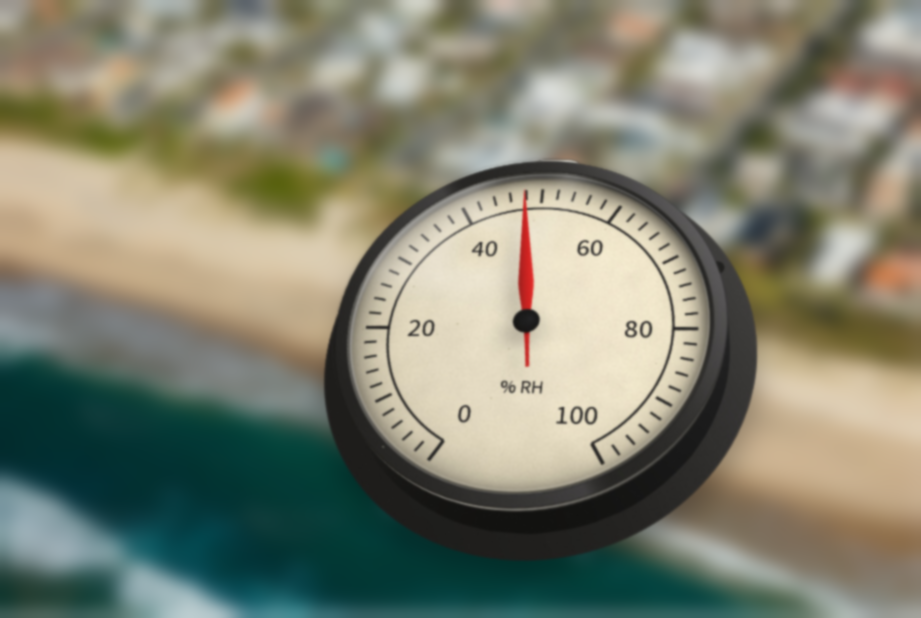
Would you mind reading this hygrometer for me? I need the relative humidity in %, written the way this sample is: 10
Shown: 48
